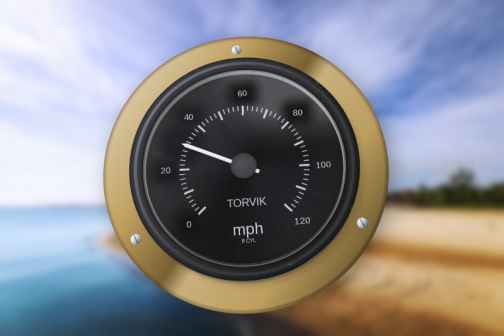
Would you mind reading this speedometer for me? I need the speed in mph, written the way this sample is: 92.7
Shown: 30
